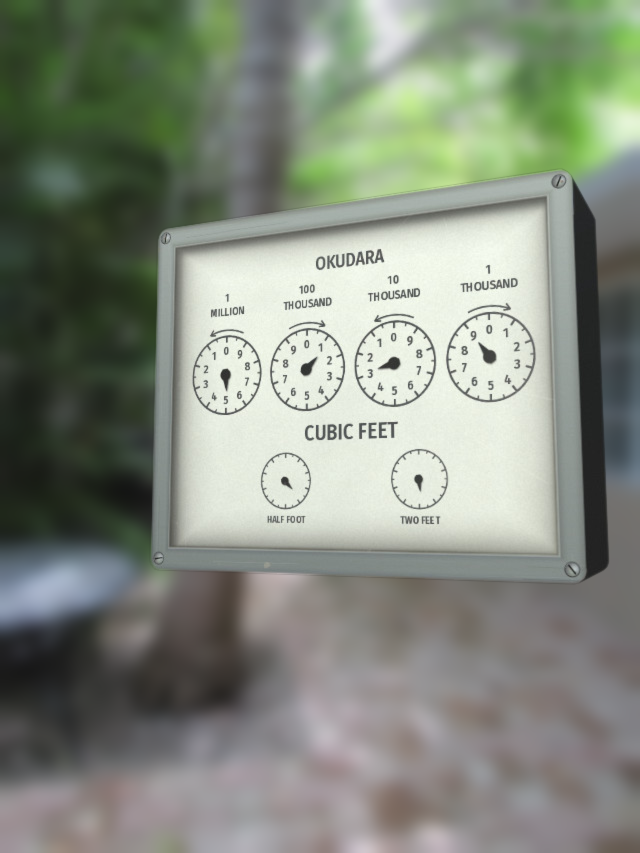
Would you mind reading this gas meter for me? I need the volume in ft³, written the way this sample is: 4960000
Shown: 512900
